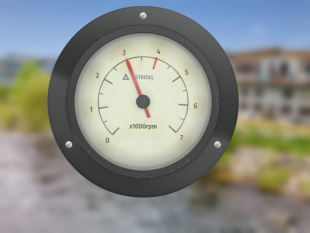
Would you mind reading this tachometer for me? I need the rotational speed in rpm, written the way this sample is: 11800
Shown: 3000
